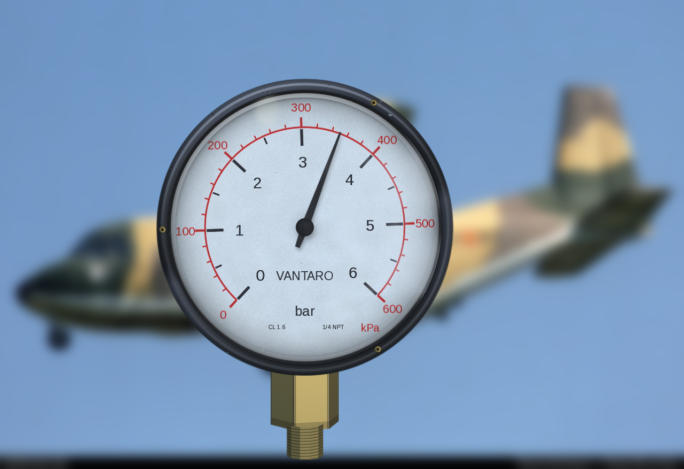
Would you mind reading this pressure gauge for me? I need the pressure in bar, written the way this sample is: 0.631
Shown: 3.5
